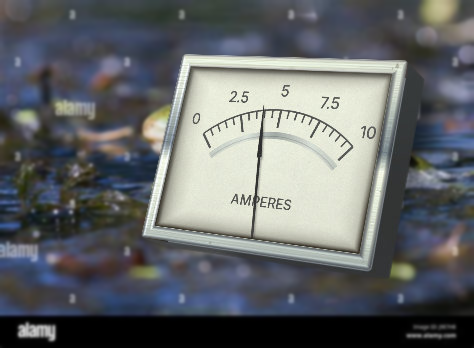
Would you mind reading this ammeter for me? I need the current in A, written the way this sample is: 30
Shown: 4
